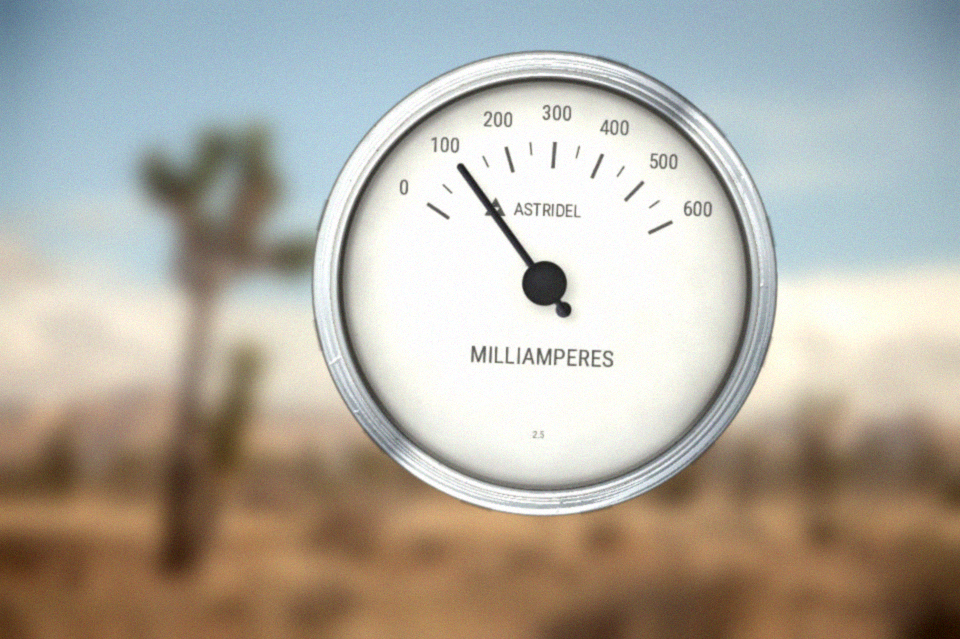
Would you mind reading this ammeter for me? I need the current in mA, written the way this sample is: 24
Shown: 100
